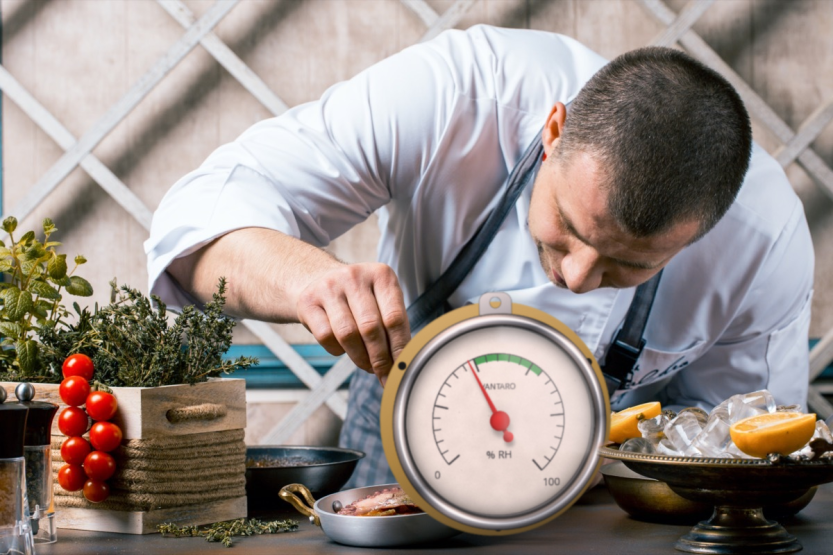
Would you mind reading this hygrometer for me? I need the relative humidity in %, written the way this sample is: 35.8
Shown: 38
